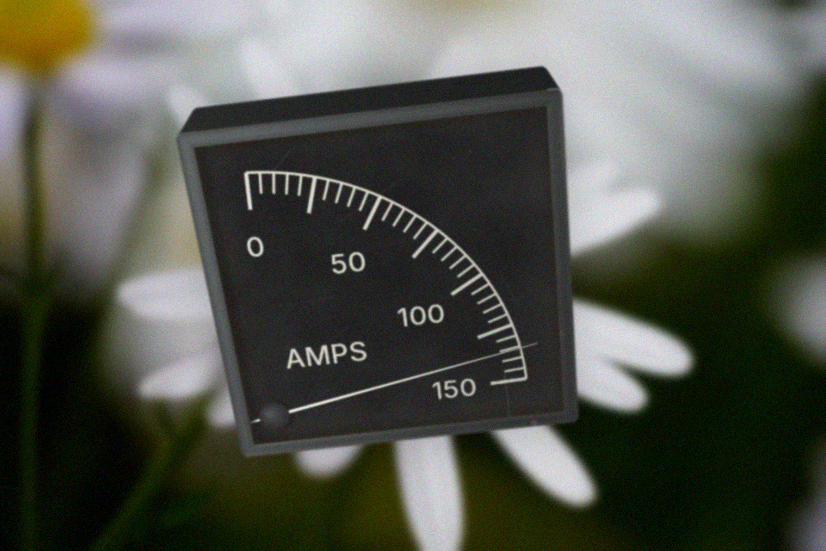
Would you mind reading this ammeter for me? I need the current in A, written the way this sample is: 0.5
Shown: 135
